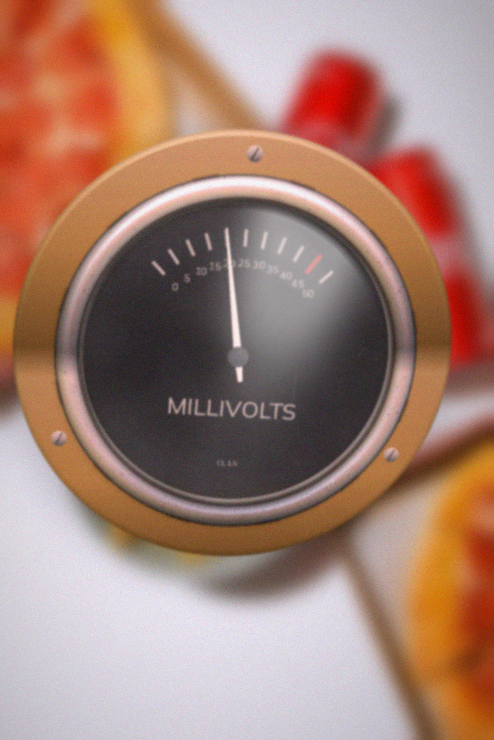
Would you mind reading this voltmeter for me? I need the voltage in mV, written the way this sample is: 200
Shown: 20
